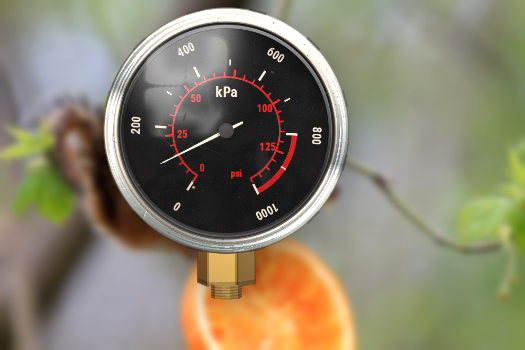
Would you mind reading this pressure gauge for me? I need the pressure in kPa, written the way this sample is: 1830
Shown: 100
